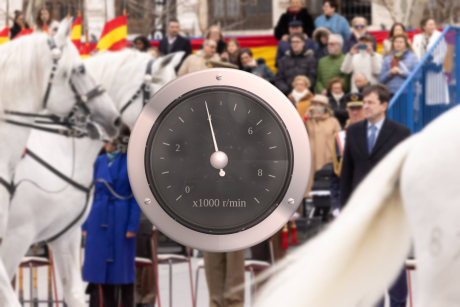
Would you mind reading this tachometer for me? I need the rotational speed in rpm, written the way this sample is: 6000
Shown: 4000
